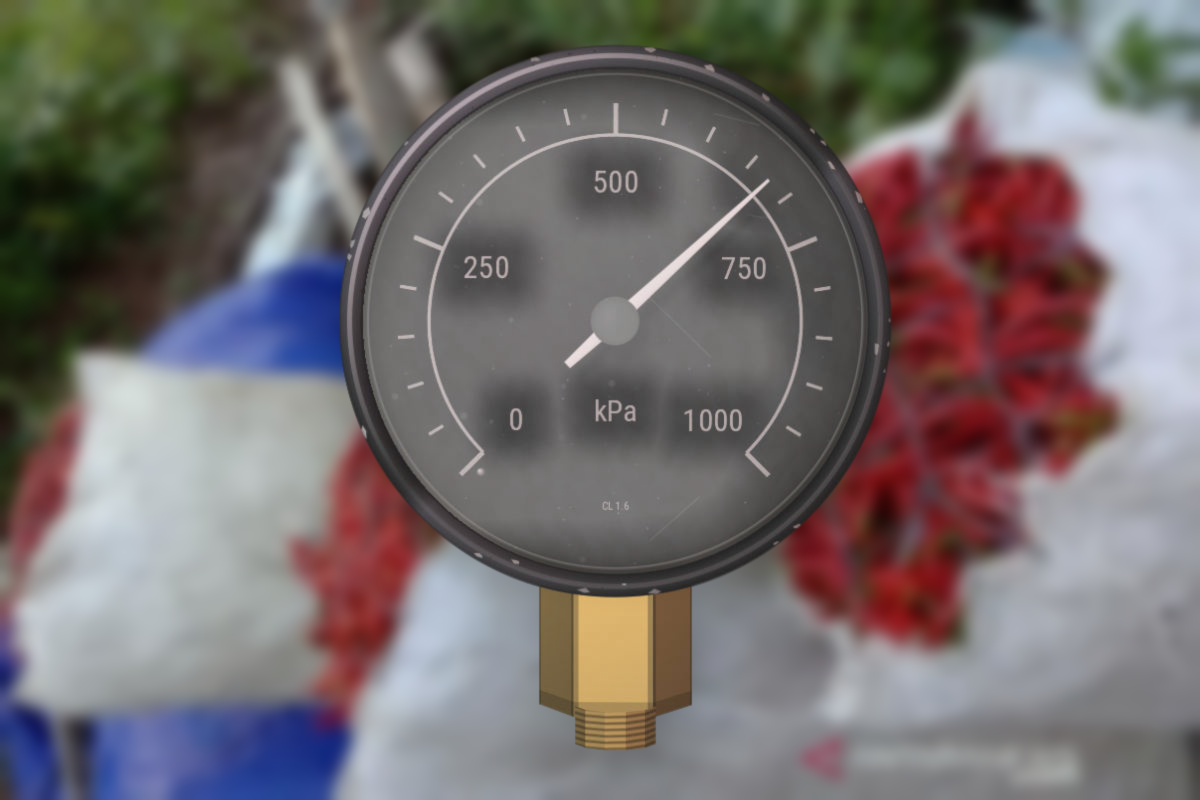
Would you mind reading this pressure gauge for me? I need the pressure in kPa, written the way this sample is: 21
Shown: 675
